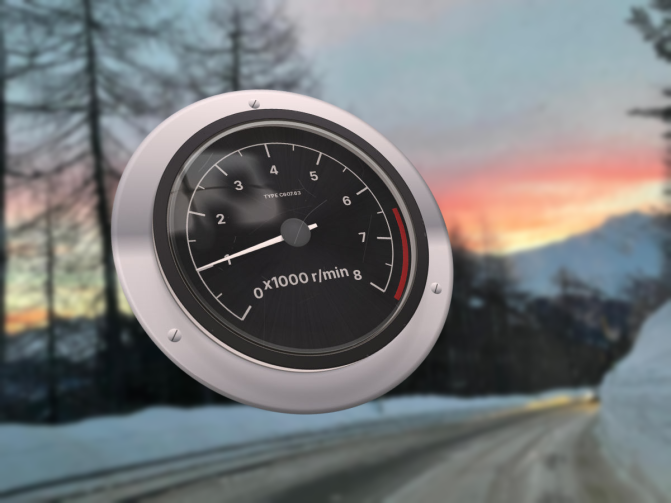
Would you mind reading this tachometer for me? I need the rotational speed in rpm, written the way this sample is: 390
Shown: 1000
